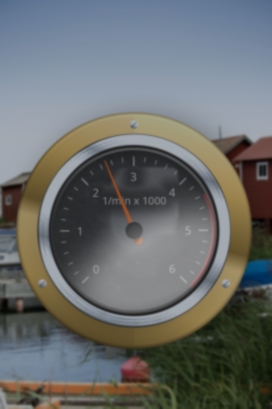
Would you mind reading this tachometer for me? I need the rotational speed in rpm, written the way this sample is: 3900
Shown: 2500
